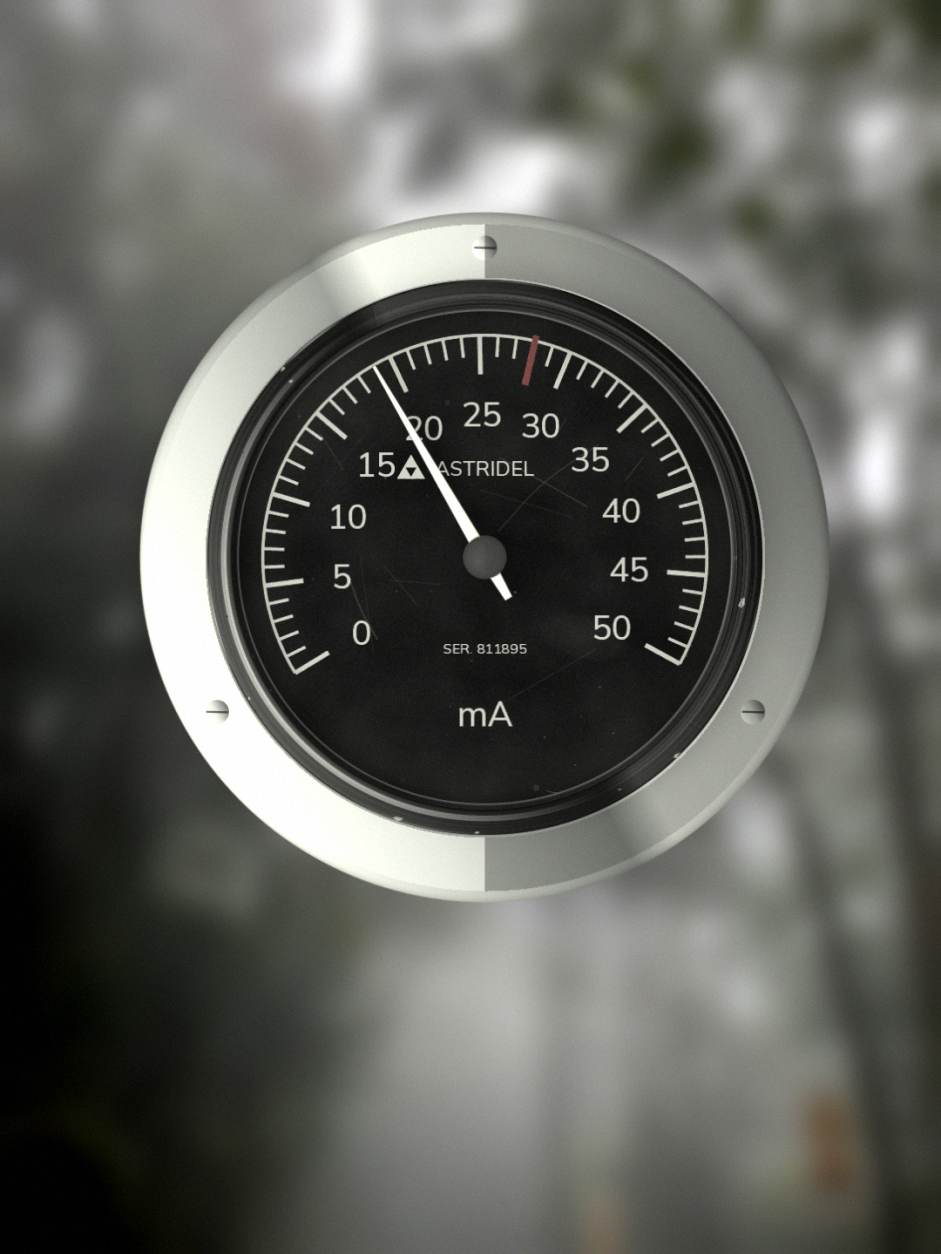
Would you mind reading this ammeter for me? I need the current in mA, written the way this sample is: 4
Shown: 19
